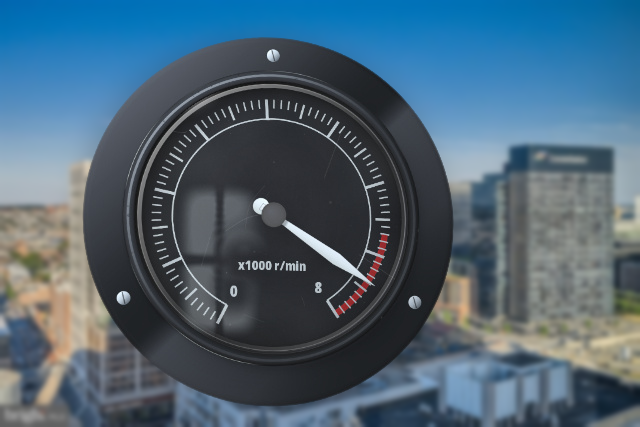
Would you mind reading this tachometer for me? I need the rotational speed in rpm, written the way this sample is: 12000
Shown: 7400
